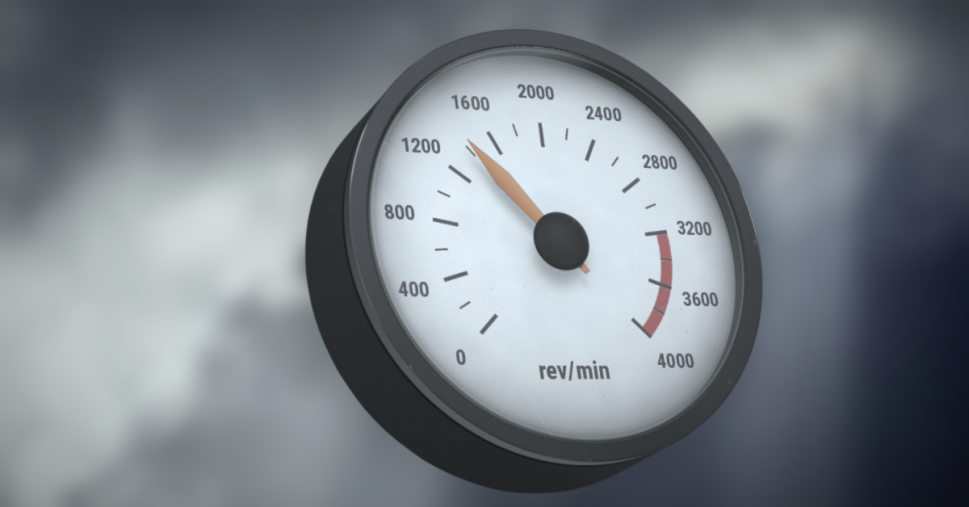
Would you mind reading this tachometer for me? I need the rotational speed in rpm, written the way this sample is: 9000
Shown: 1400
